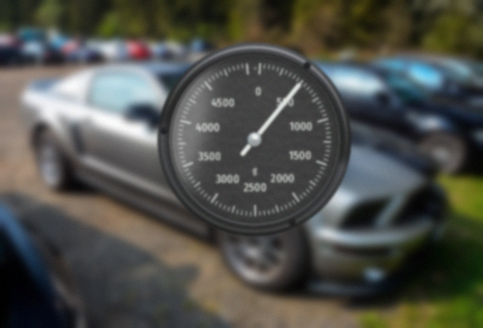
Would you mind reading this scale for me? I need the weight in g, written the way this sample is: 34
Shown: 500
